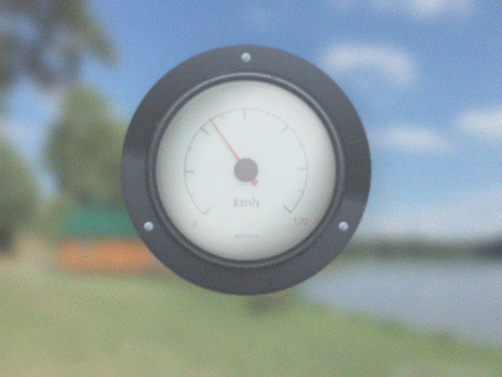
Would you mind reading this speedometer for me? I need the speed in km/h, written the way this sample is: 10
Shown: 45
